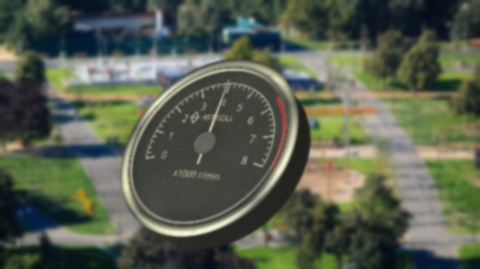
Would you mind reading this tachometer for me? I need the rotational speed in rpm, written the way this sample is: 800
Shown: 4000
